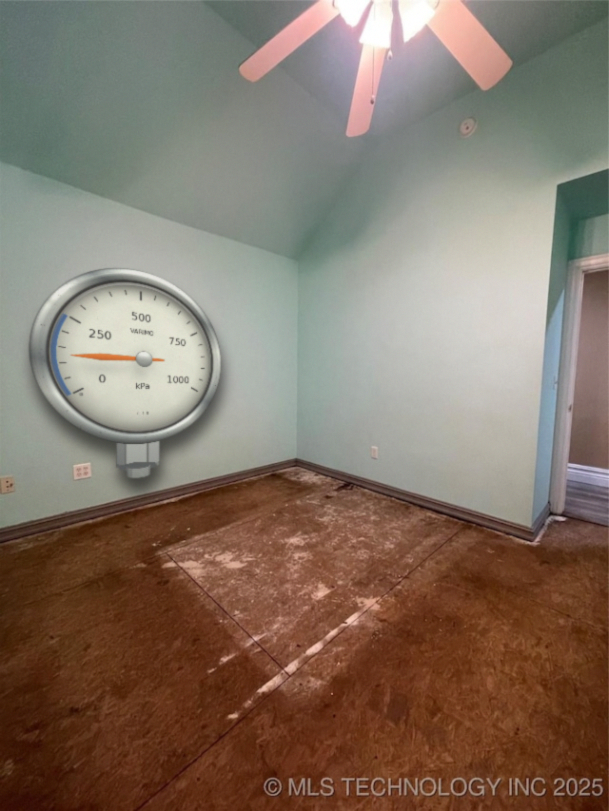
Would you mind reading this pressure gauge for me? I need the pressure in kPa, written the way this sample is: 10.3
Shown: 125
